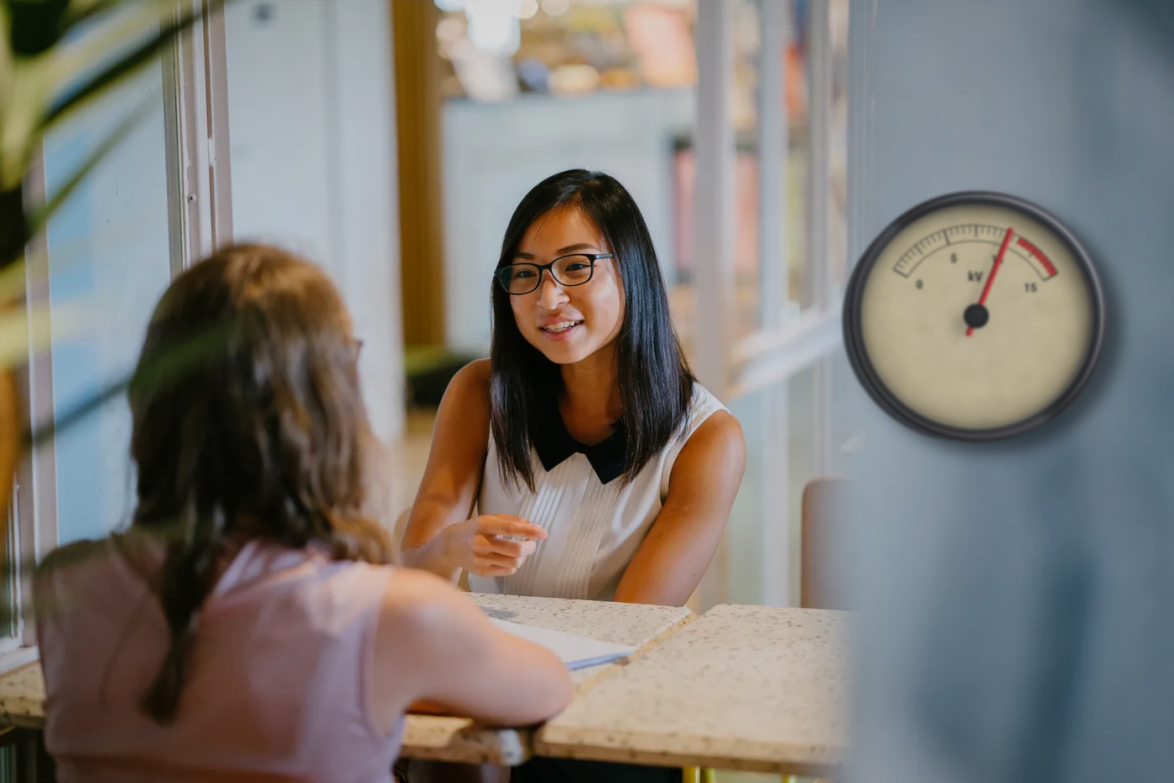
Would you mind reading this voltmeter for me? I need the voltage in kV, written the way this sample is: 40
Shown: 10
